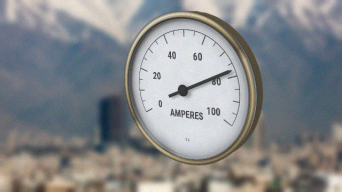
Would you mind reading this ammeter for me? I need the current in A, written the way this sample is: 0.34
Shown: 77.5
